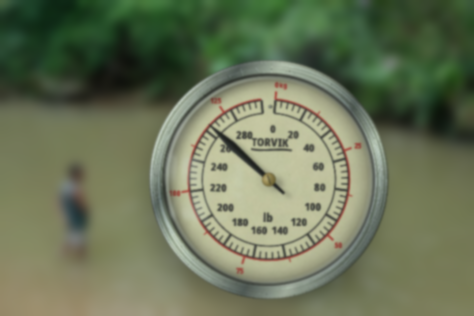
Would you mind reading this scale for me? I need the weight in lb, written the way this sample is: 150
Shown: 264
